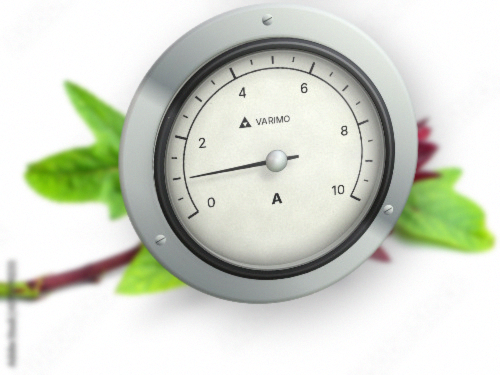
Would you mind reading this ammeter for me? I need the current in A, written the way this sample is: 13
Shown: 1
